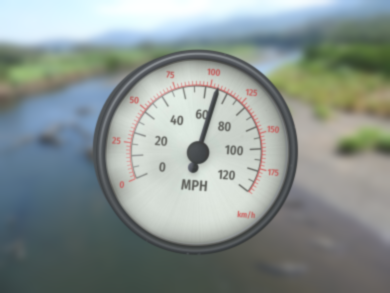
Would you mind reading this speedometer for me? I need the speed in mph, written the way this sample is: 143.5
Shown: 65
